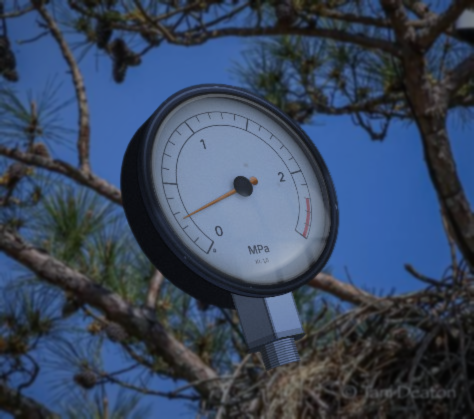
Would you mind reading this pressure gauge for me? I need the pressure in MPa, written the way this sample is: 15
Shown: 0.25
